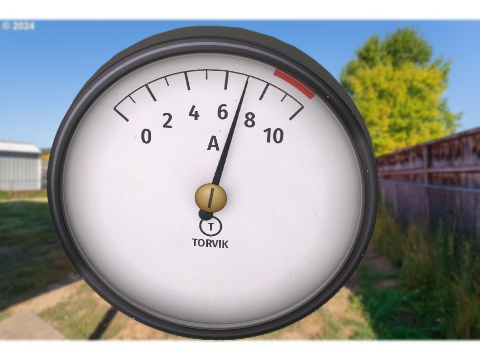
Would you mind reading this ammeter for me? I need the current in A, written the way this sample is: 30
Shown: 7
